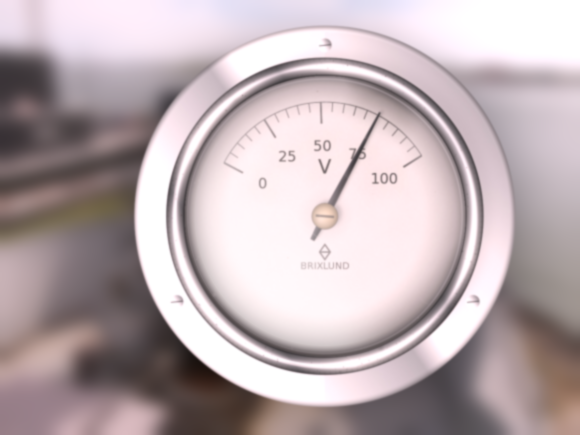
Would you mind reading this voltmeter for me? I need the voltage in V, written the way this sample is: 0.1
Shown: 75
